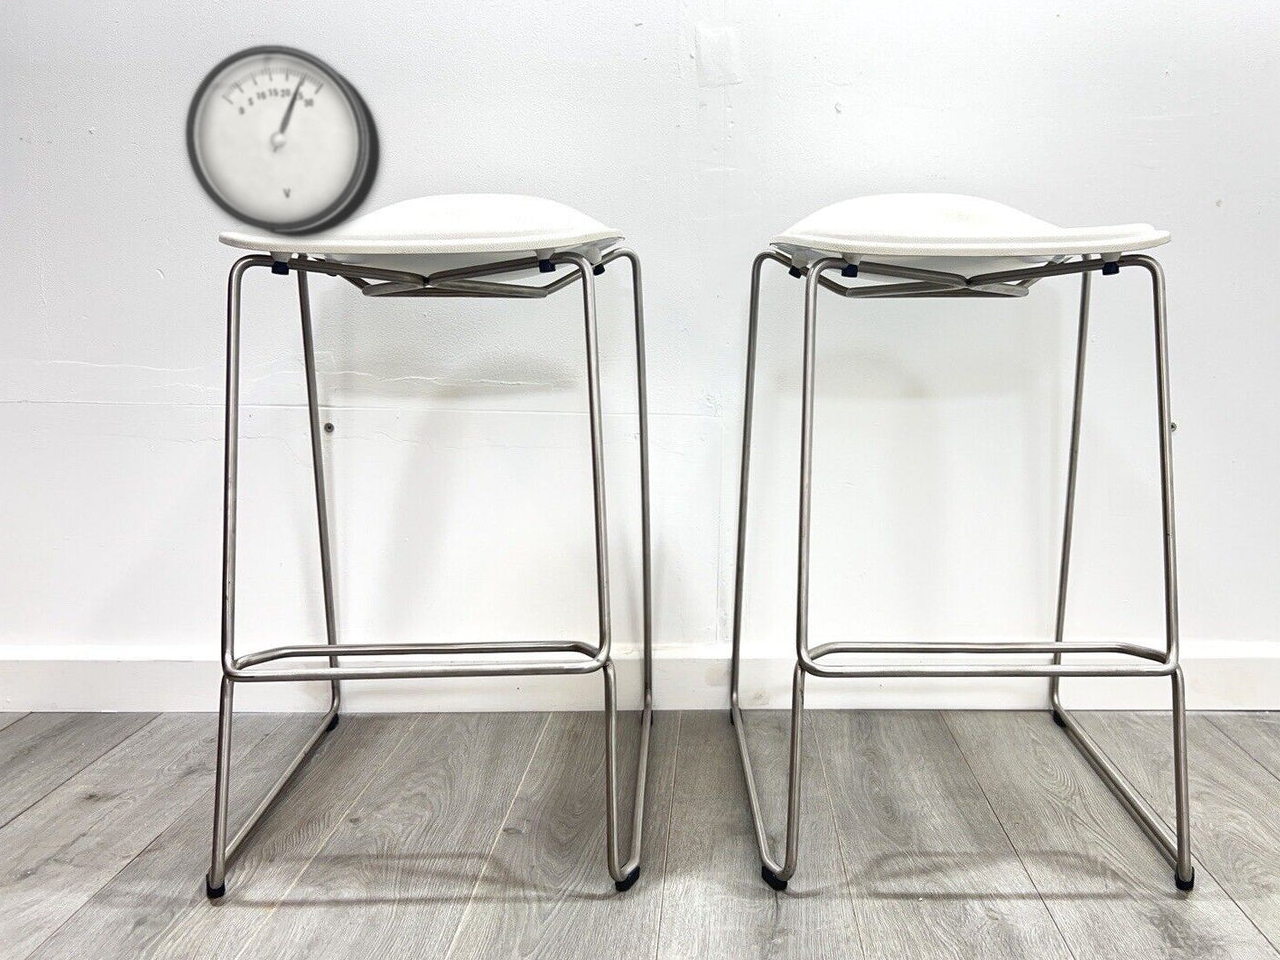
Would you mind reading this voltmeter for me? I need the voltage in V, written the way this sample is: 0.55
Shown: 25
